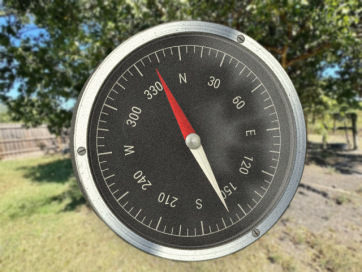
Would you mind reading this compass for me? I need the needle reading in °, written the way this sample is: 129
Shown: 340
